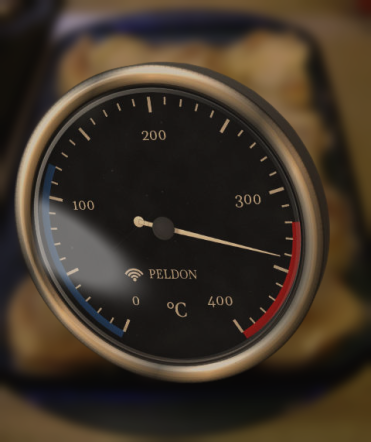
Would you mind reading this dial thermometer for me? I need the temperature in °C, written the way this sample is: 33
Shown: 340
